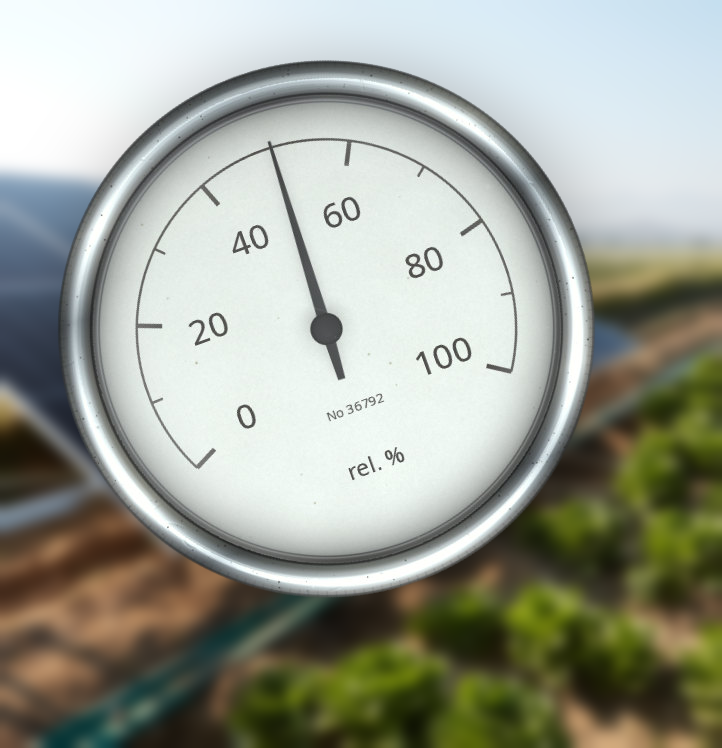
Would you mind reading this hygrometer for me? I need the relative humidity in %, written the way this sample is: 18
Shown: 50
